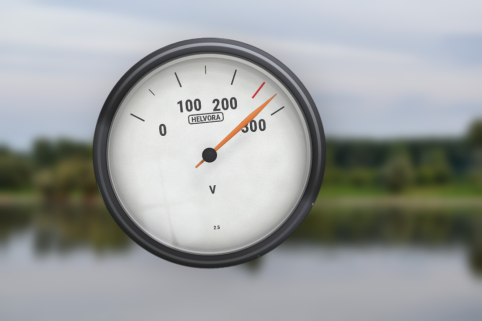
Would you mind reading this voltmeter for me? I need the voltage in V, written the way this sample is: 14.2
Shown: 275
